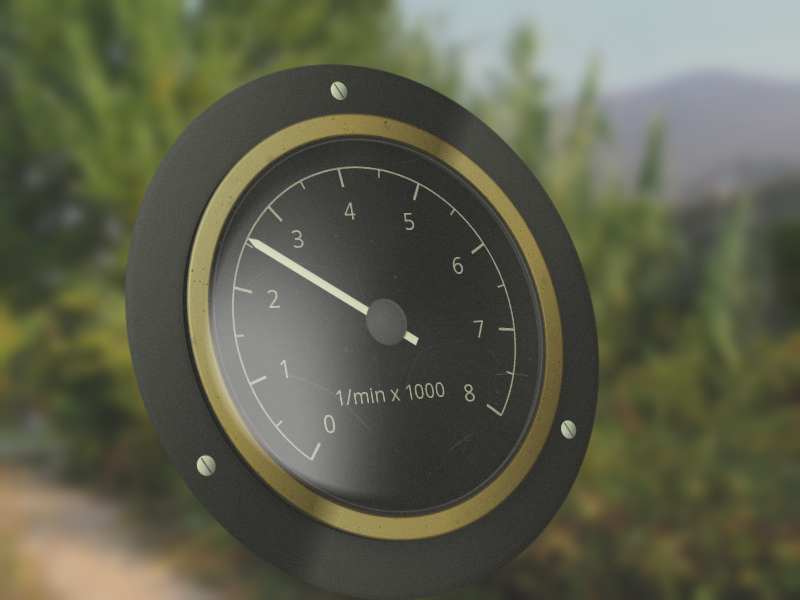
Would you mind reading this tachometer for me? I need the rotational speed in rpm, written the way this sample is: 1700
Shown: 2500
